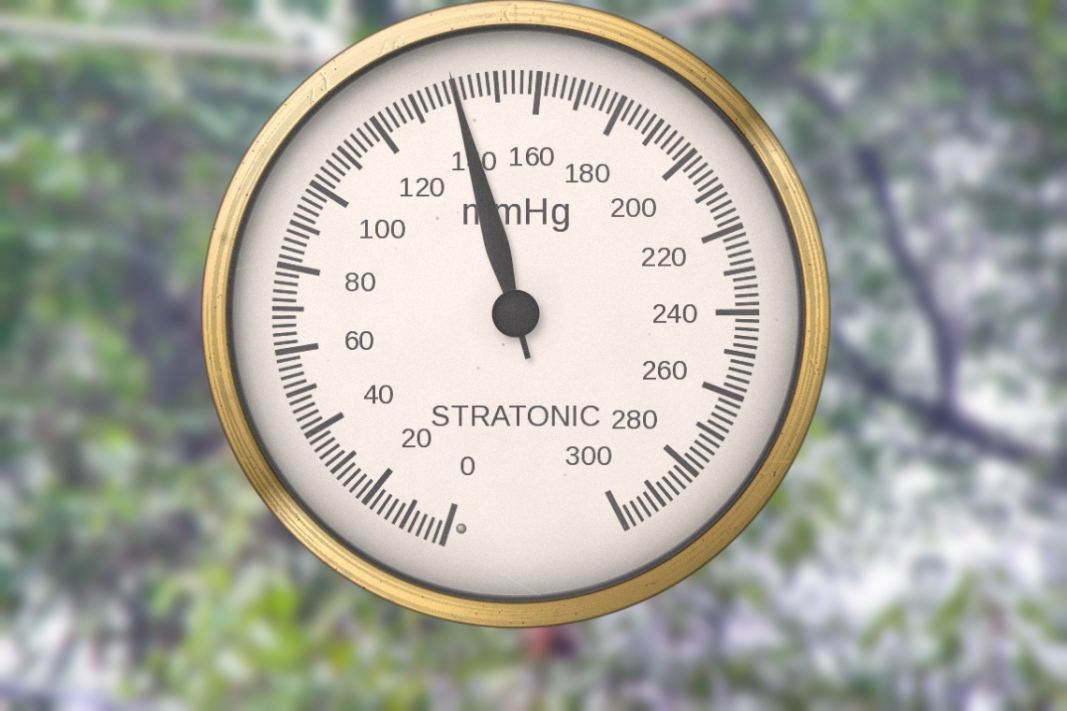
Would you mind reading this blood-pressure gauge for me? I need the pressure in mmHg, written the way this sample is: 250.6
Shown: 140
